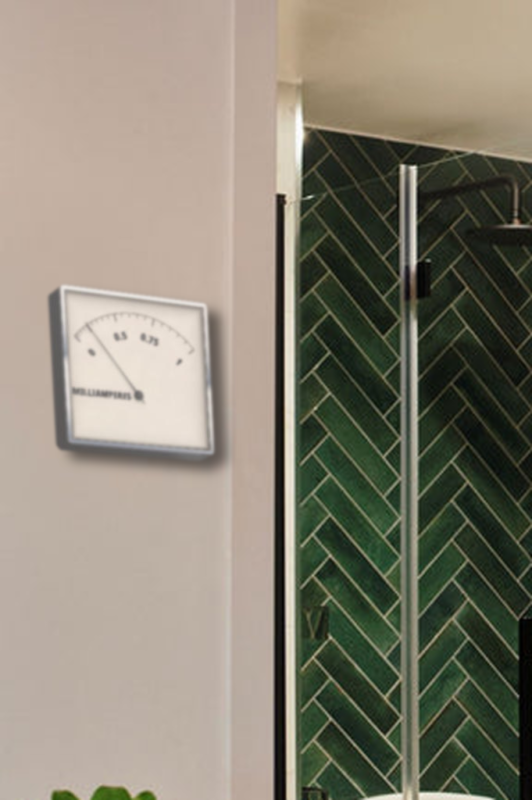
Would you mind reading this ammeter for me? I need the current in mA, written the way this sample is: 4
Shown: 0.25
